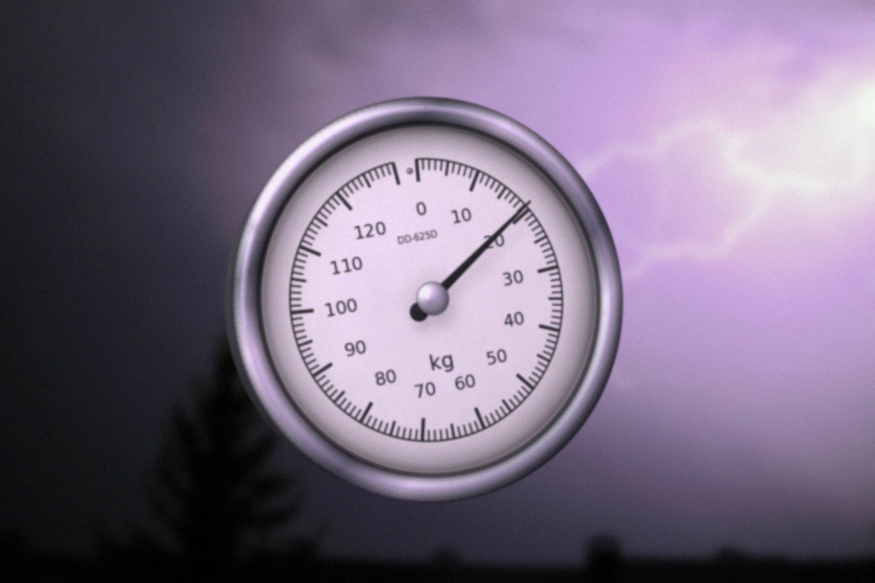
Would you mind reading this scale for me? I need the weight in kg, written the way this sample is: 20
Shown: 19
